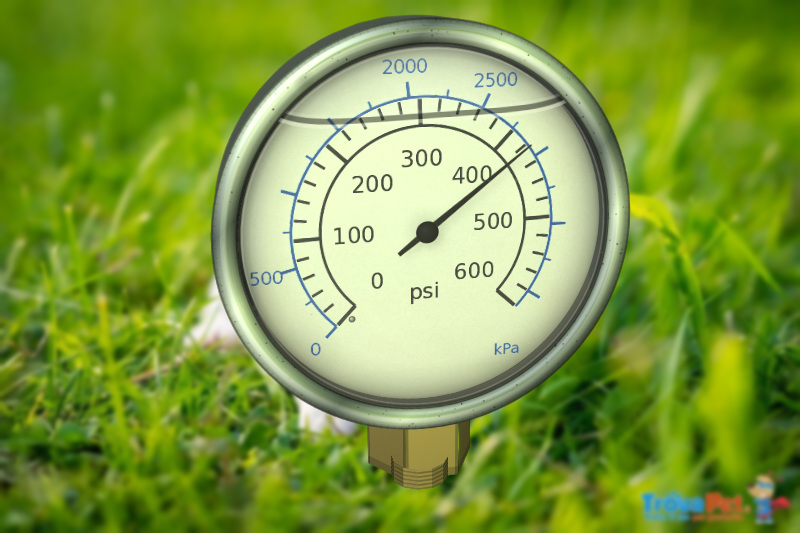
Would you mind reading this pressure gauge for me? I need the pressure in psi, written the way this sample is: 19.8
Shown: 420
